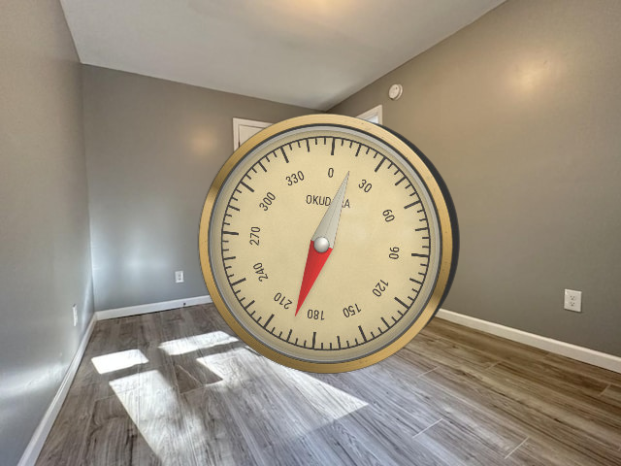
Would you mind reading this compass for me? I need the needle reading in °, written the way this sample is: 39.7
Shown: 195
